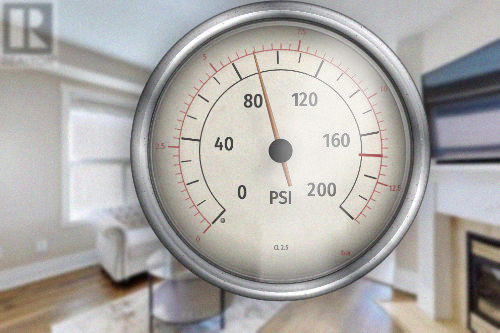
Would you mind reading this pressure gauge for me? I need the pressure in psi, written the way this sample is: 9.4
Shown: 90
